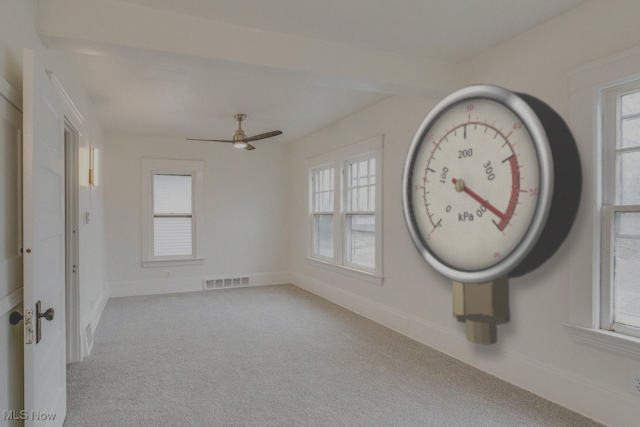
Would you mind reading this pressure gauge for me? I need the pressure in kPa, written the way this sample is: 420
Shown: 380
